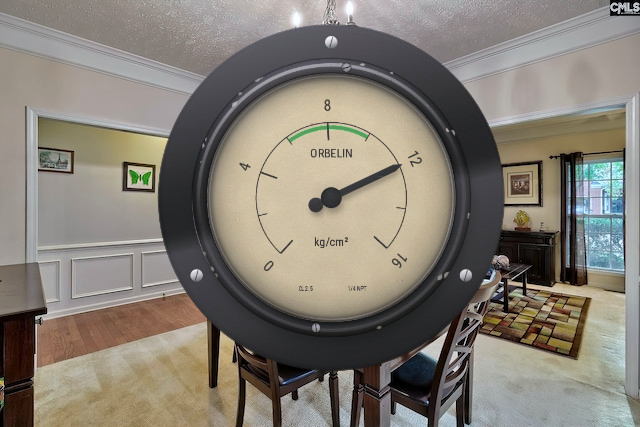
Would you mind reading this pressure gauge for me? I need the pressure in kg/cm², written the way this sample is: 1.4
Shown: 12
